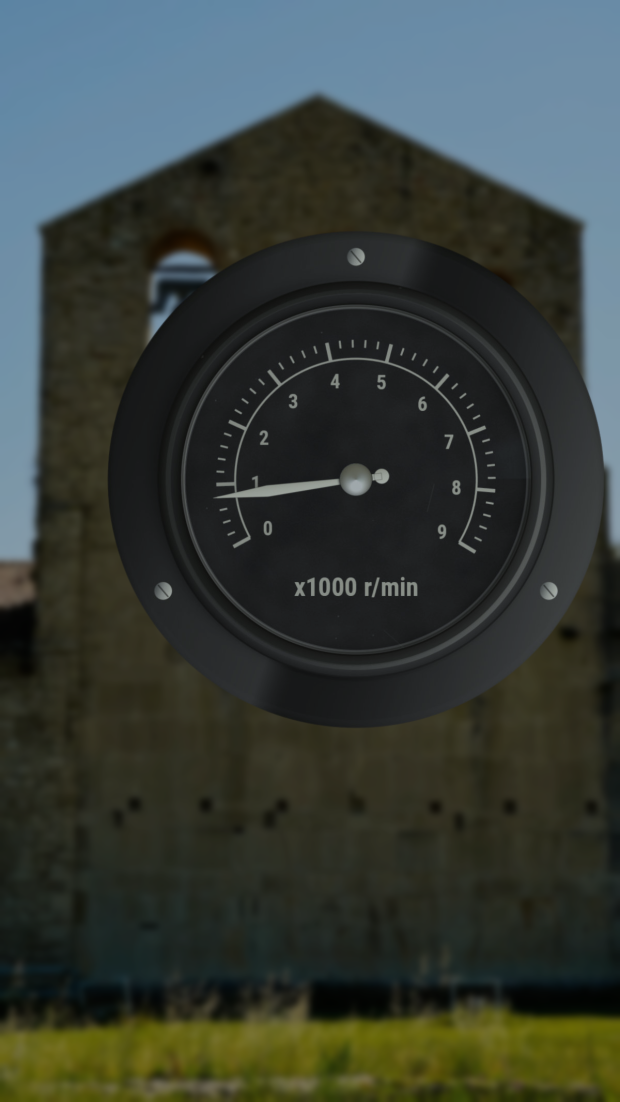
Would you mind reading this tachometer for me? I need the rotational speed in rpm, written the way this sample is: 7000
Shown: 800
